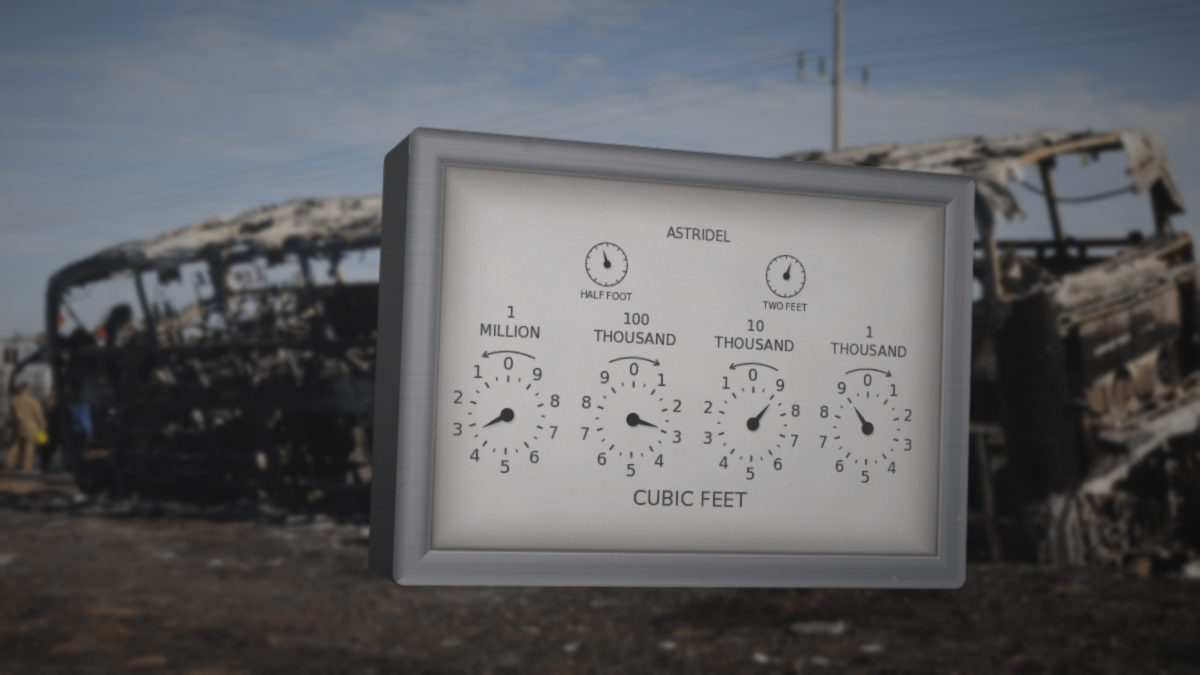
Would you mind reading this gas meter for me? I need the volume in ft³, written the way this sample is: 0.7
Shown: 328900
